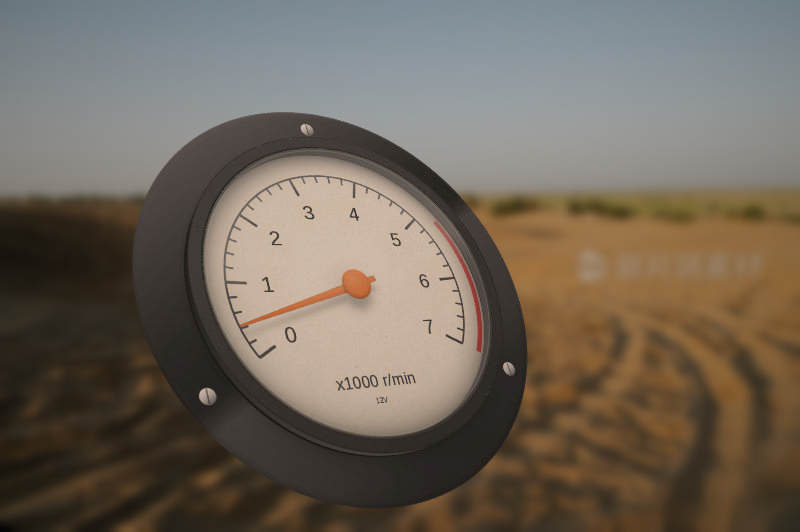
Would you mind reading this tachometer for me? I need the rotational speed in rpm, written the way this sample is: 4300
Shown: 400
